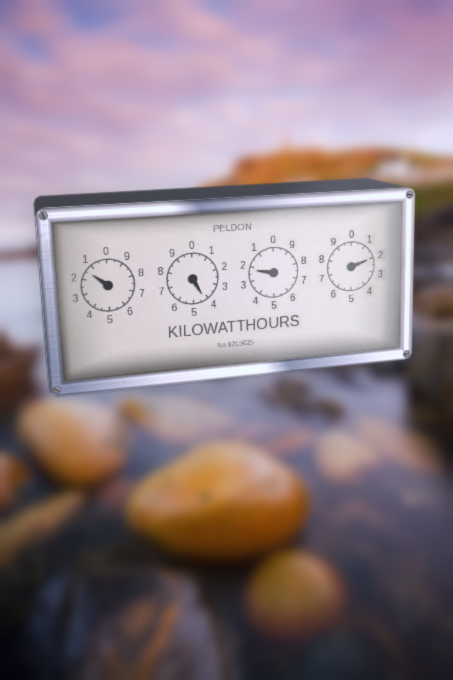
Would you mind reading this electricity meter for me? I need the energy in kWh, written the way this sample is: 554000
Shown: 1422
